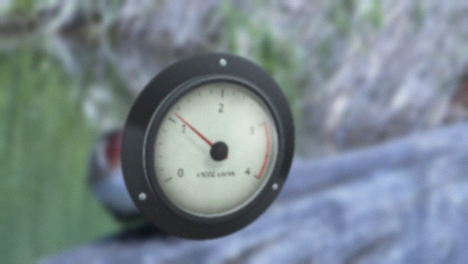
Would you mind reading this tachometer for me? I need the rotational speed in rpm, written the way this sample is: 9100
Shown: 1100
